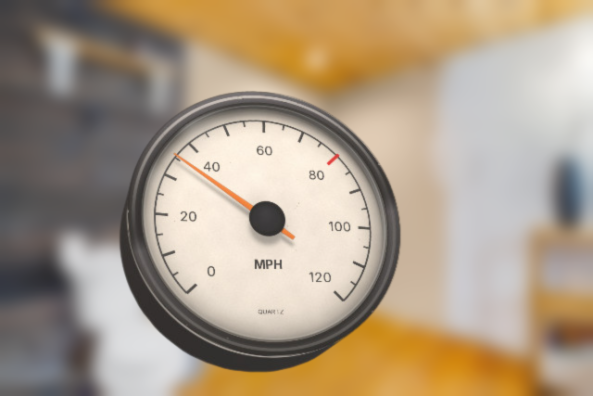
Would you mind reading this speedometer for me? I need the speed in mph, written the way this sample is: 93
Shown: 35
